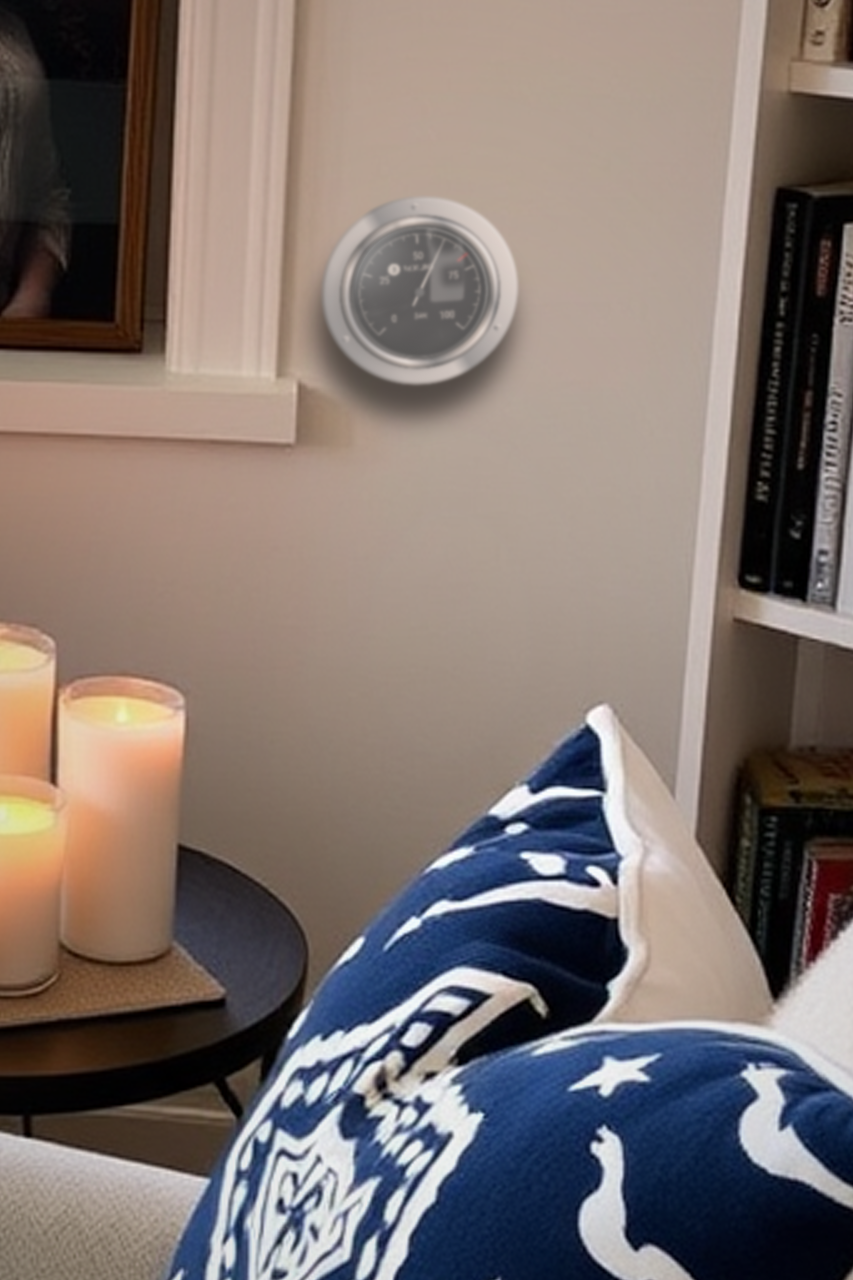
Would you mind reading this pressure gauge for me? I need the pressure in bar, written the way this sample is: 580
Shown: 60
